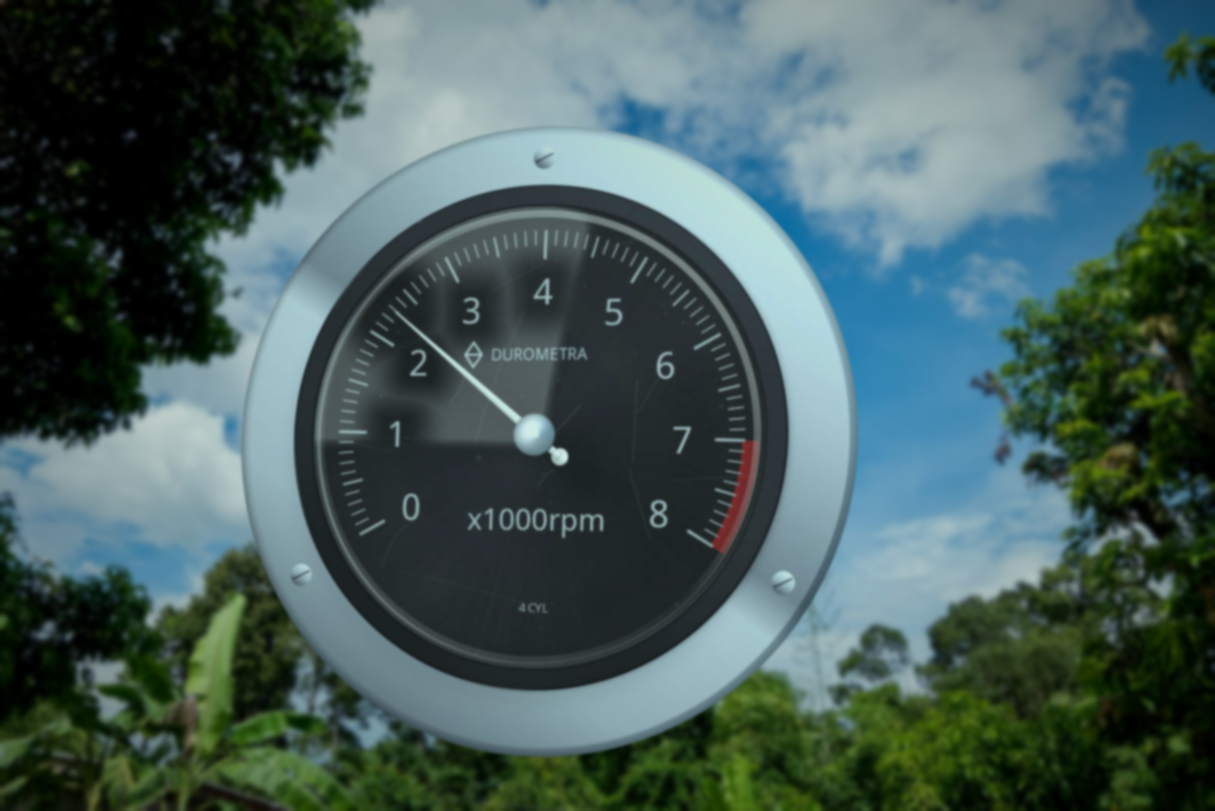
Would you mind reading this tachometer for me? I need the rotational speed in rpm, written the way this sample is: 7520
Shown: 2300
